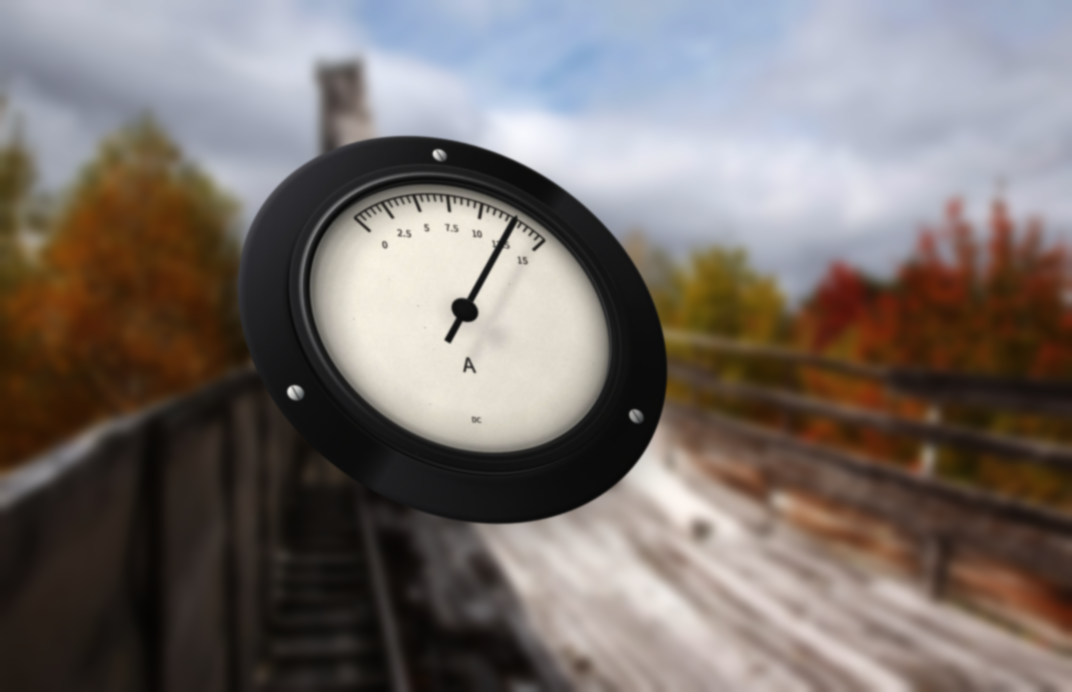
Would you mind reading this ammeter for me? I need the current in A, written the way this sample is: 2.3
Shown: 12.5
